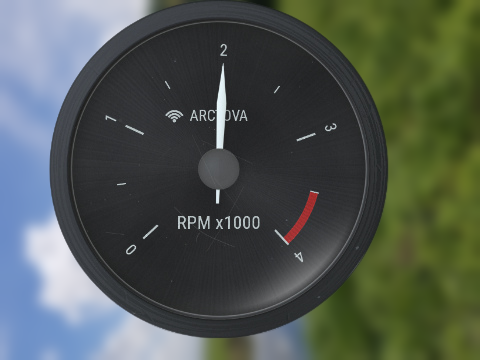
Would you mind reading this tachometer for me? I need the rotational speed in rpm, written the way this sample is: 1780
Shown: 2000
